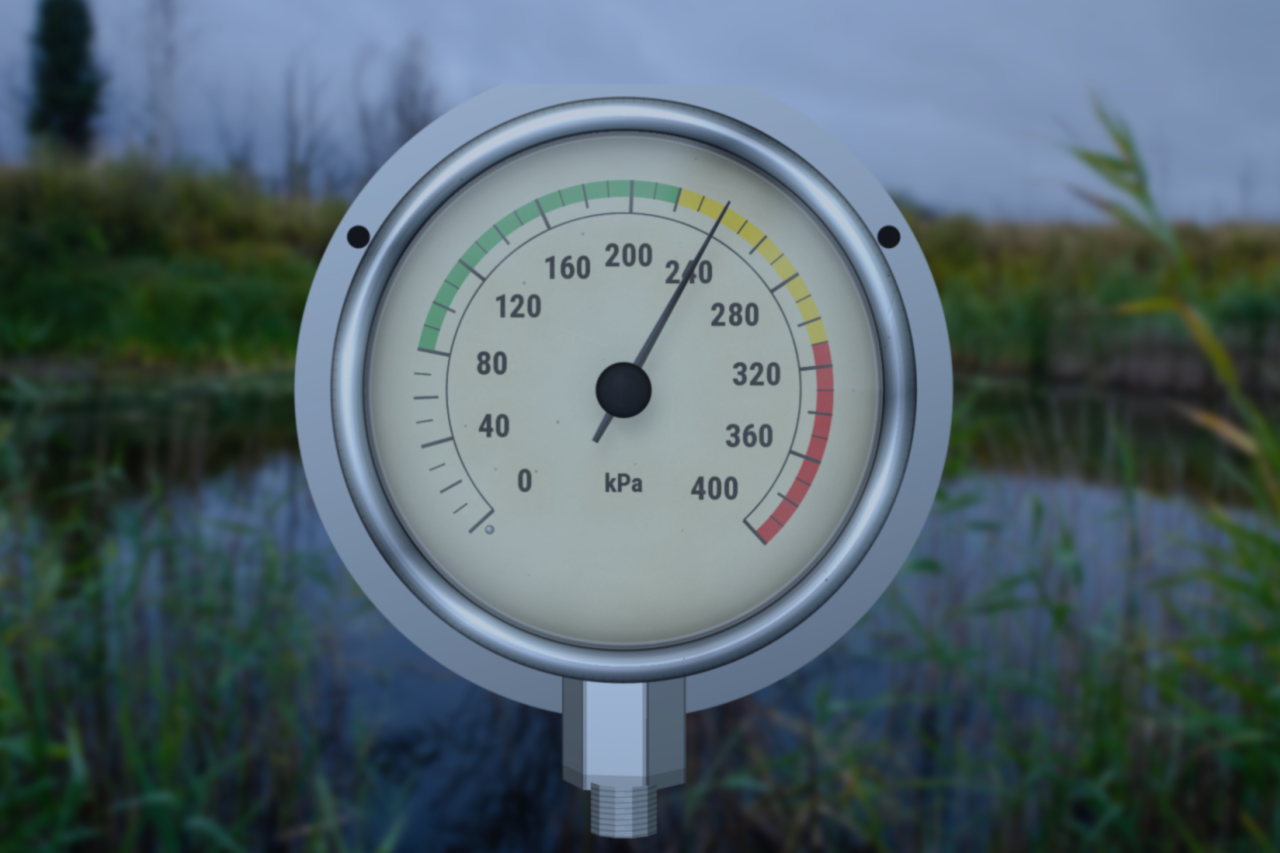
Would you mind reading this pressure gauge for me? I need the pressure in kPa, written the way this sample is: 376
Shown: 240
